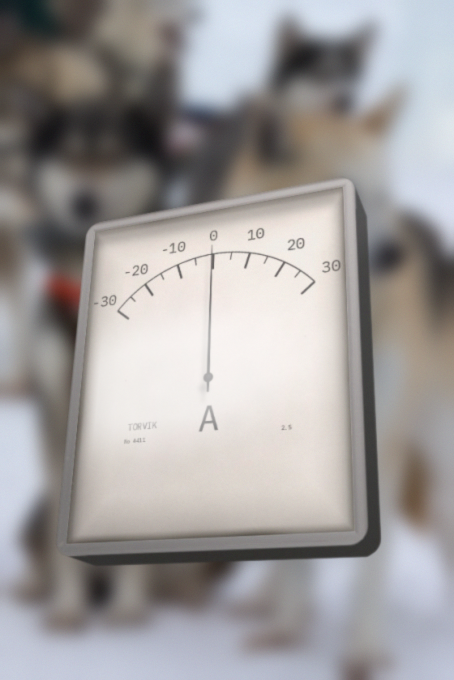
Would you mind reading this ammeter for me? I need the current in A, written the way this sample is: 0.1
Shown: 0
